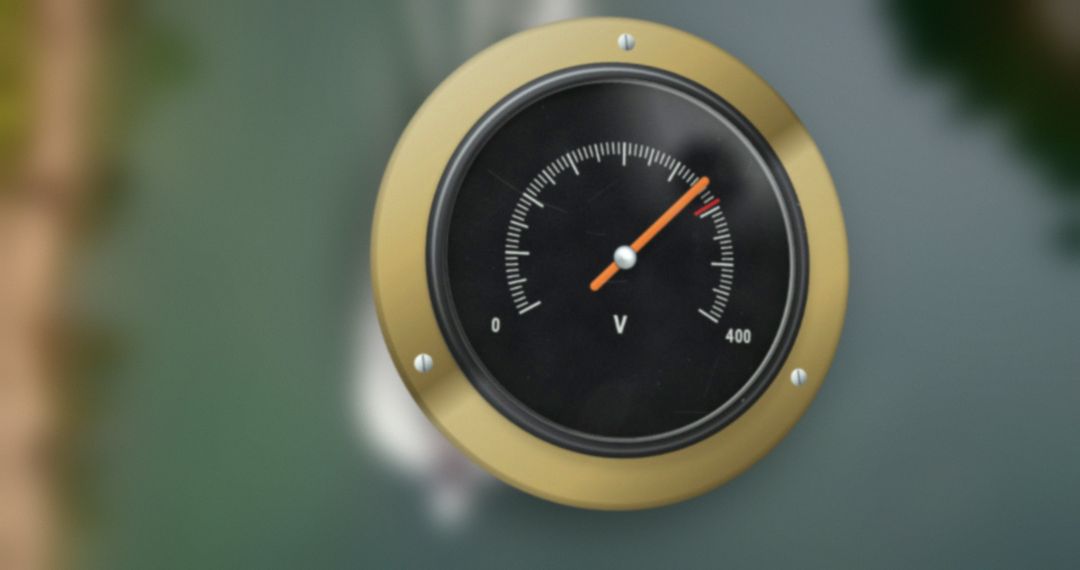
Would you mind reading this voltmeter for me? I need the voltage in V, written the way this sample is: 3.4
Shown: 275
